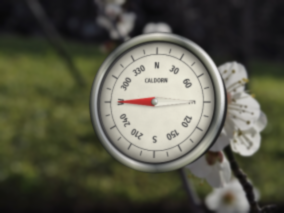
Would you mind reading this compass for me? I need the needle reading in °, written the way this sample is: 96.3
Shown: 270
